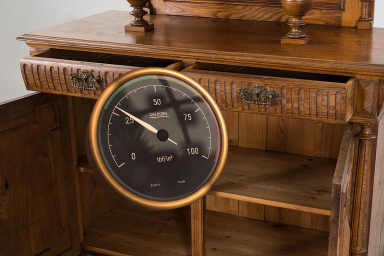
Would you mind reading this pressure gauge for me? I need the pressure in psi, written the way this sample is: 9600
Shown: 27.5
